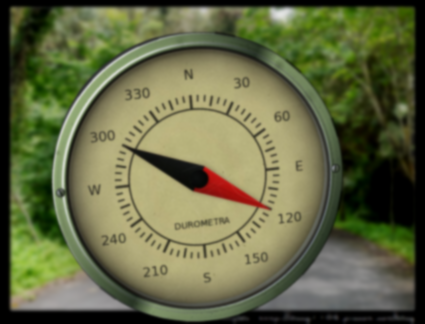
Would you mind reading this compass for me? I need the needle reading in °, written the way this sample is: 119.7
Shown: 120
